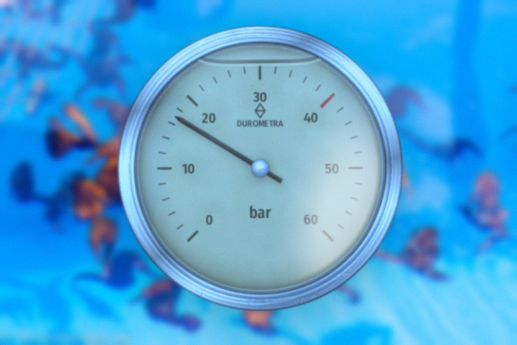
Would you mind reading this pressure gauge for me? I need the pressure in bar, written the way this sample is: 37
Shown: 17
